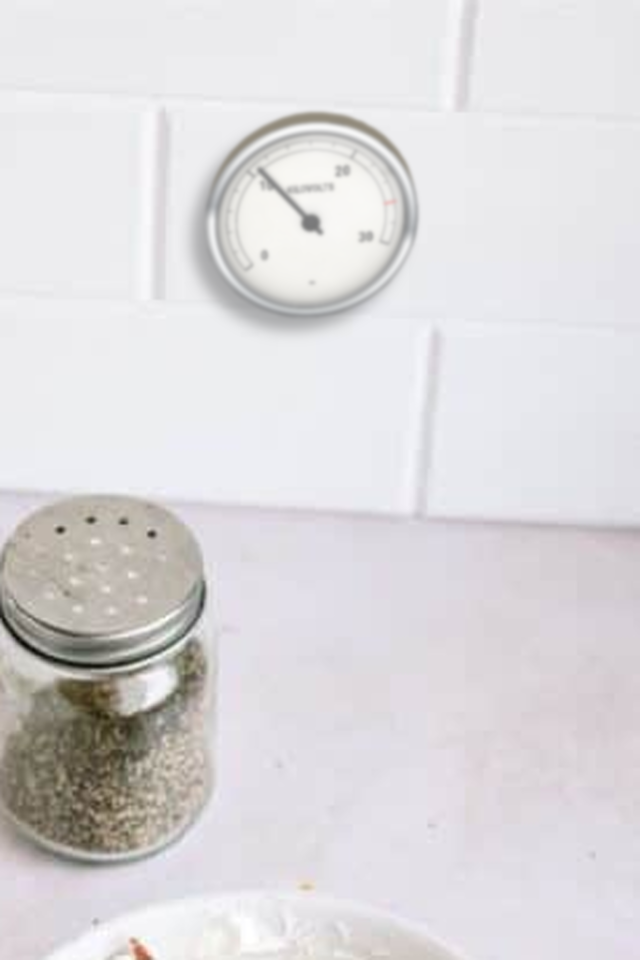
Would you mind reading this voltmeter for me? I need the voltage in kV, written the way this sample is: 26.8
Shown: 11
